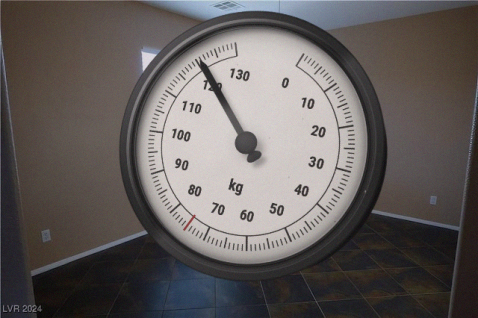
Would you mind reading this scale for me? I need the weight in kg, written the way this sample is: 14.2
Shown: 121
